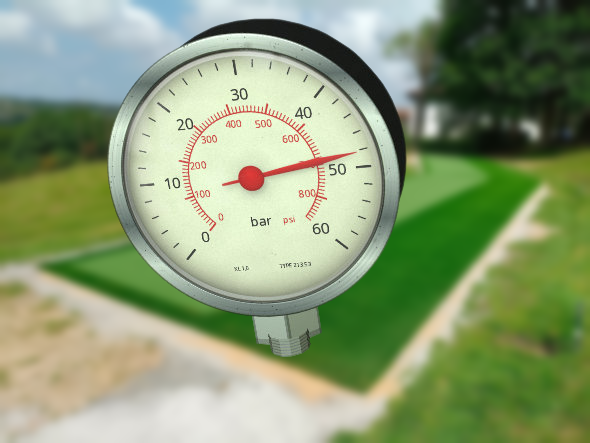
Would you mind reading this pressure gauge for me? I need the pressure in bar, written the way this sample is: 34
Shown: 48
